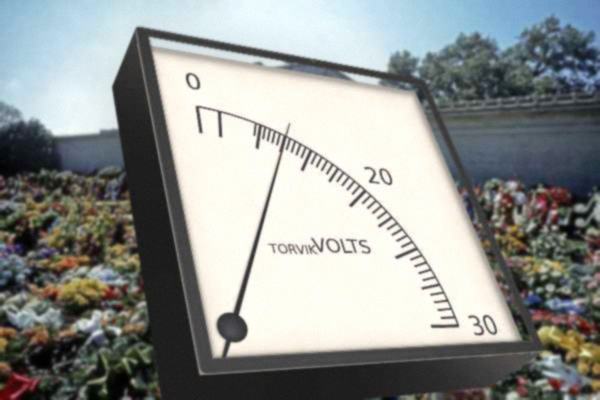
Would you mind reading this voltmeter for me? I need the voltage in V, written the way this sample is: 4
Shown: 12.5
